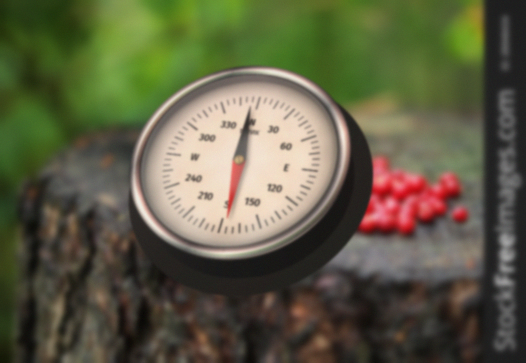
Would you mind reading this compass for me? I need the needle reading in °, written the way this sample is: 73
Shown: 175
